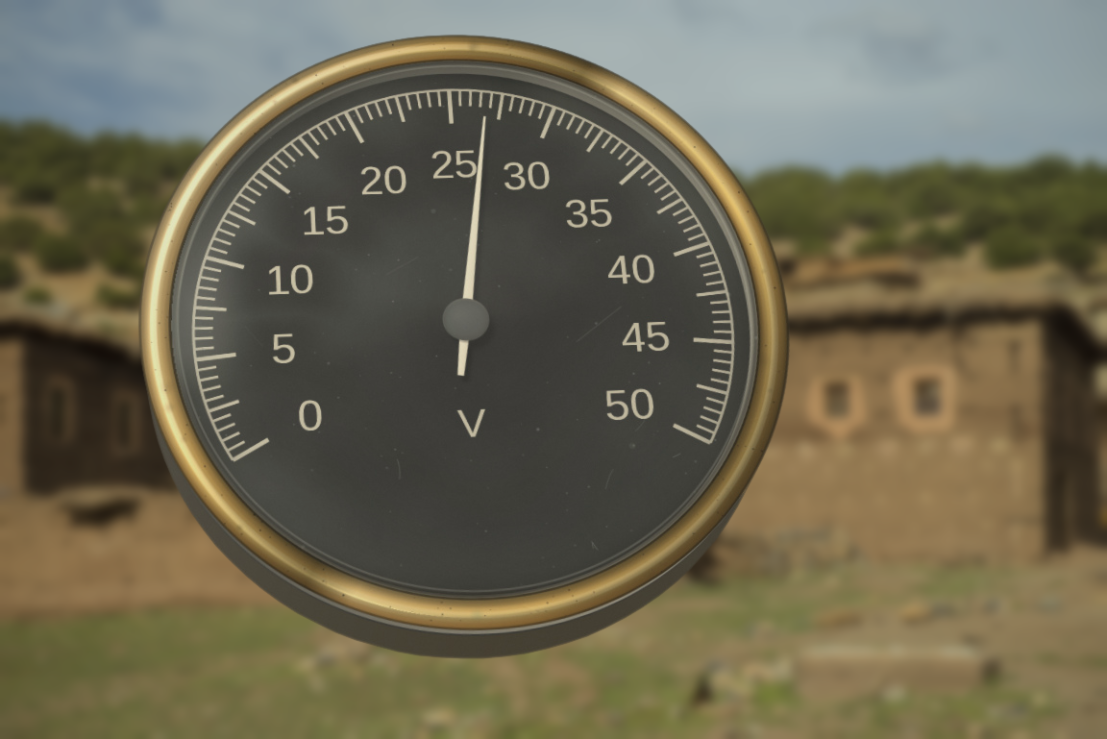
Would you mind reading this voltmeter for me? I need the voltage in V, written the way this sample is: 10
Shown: 26.75
